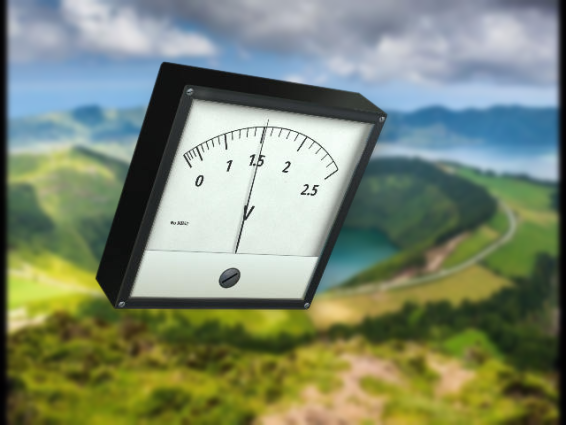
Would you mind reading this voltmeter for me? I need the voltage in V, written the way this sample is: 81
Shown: 1.5
